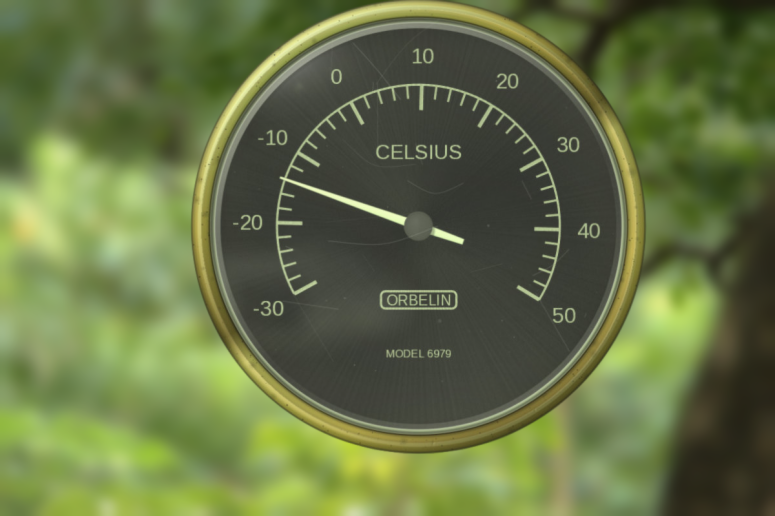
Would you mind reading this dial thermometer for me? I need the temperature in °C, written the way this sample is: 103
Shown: -14
